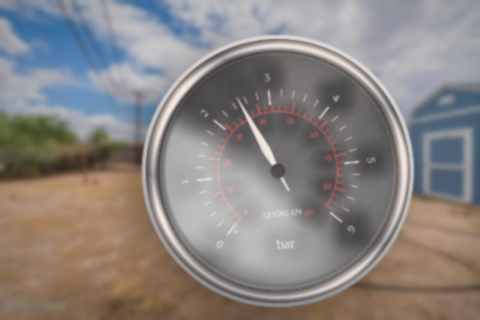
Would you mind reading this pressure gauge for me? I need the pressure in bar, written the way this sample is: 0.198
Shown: 2.5
